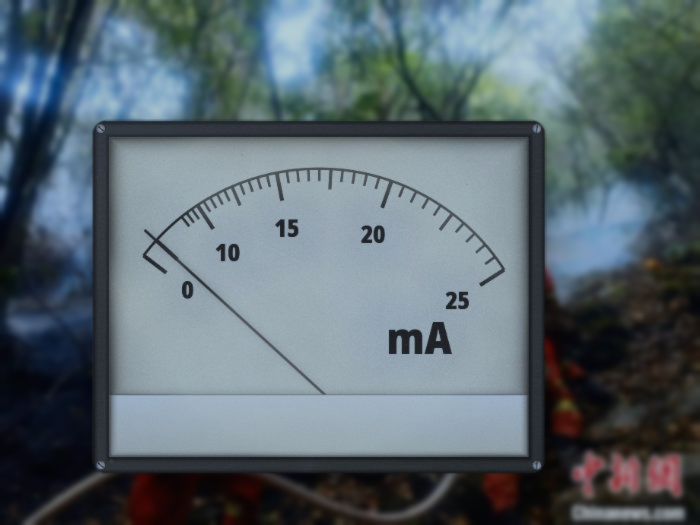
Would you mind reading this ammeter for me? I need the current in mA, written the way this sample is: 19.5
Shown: 5
